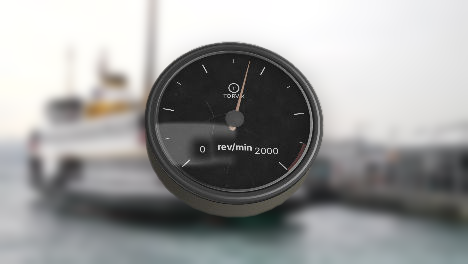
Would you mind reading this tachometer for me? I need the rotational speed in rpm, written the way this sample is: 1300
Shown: 1100
